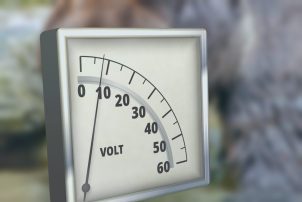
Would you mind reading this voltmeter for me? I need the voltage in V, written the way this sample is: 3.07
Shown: 7.5
